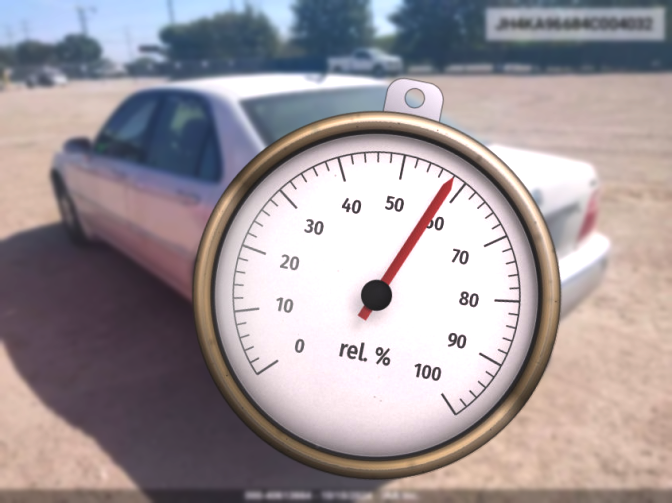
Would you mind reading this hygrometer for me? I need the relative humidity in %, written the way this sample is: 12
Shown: 58
